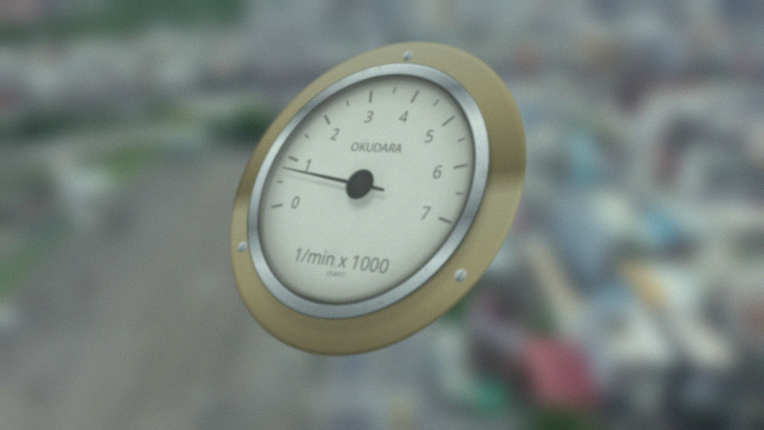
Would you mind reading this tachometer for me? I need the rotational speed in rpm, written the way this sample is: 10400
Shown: 750
